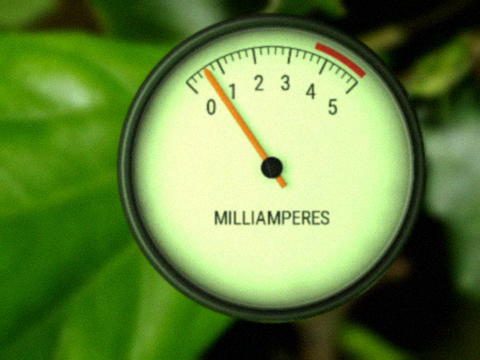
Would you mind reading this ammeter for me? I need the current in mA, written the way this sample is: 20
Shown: 0.6
